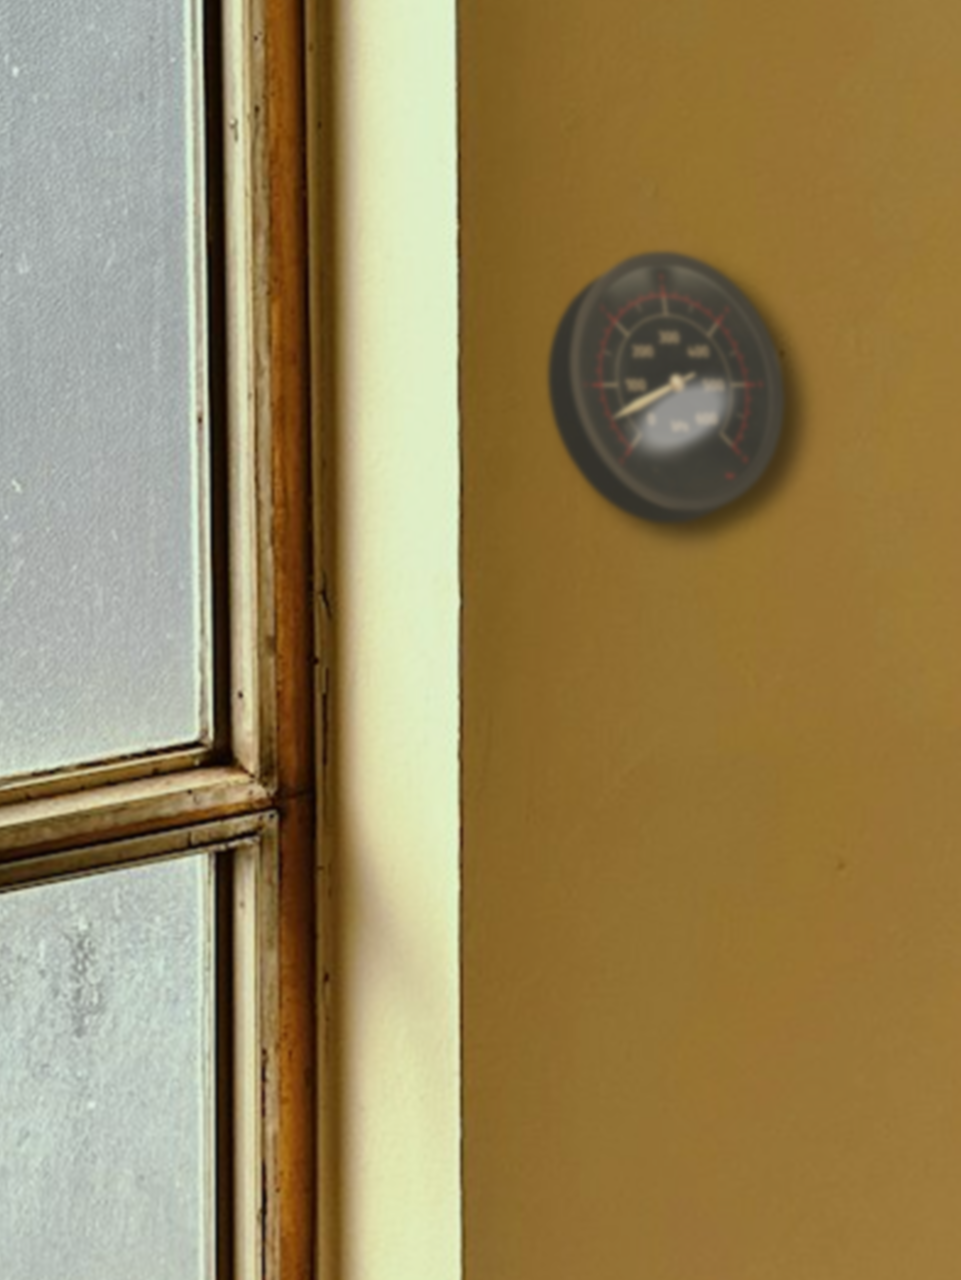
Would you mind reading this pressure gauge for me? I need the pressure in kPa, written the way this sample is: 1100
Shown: 50
